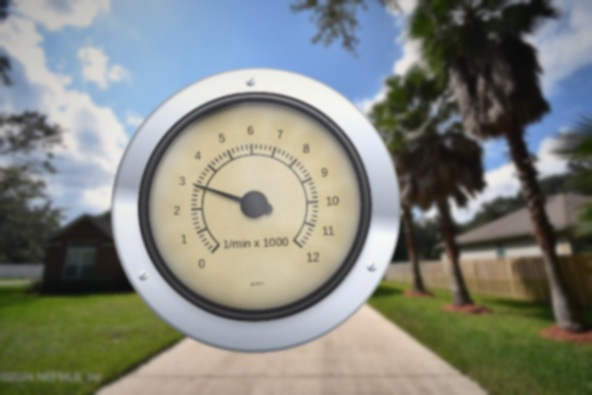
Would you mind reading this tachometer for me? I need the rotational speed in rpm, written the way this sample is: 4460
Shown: 3000
